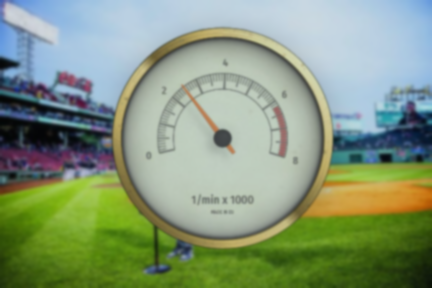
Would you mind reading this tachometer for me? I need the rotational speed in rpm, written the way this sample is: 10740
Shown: 2500
